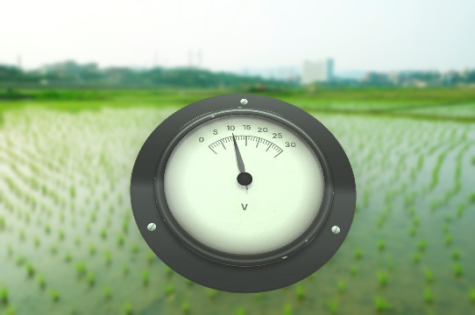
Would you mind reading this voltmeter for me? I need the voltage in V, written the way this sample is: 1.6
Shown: 10
